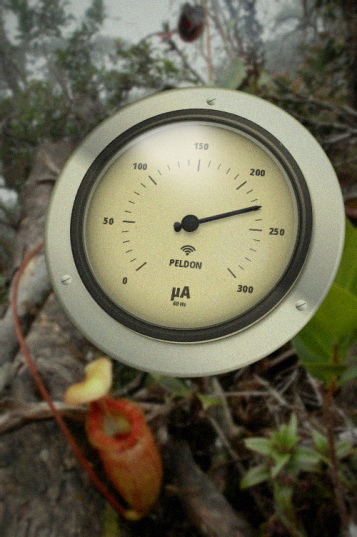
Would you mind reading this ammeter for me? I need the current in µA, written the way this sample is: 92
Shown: 230
